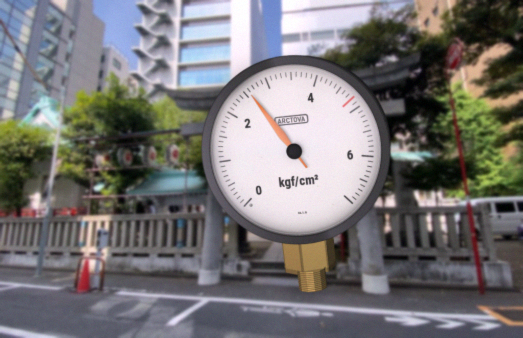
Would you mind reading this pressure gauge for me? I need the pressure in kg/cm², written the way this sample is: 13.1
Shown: 2.6
